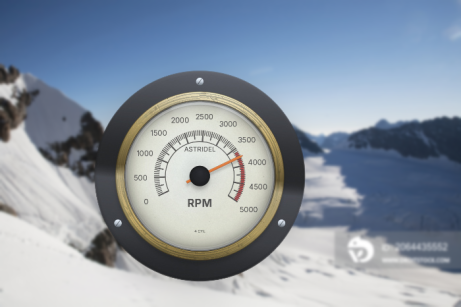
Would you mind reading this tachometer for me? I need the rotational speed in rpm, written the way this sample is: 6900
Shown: 3750
